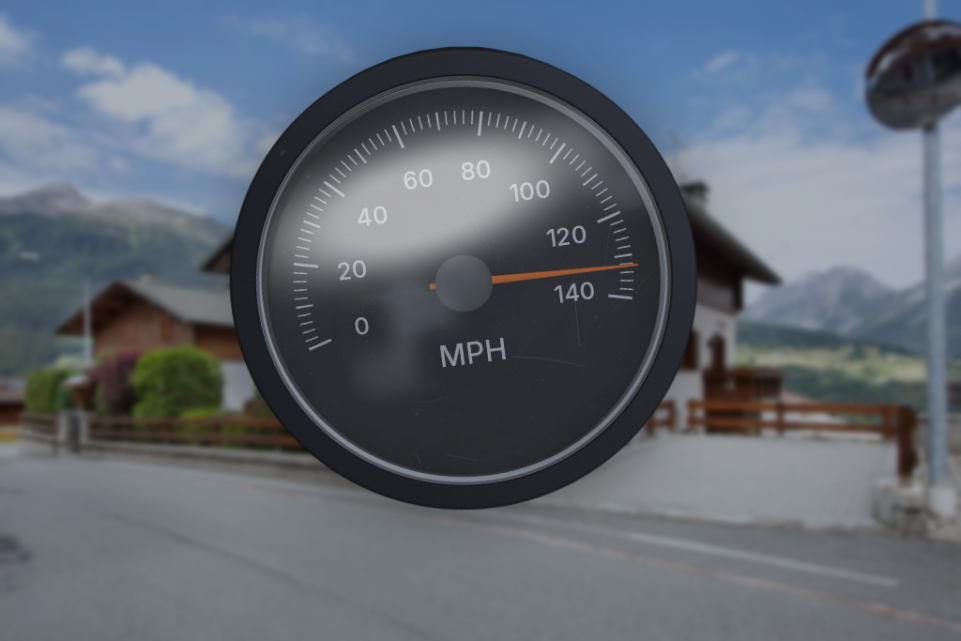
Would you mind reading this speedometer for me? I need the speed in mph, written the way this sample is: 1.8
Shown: 132
